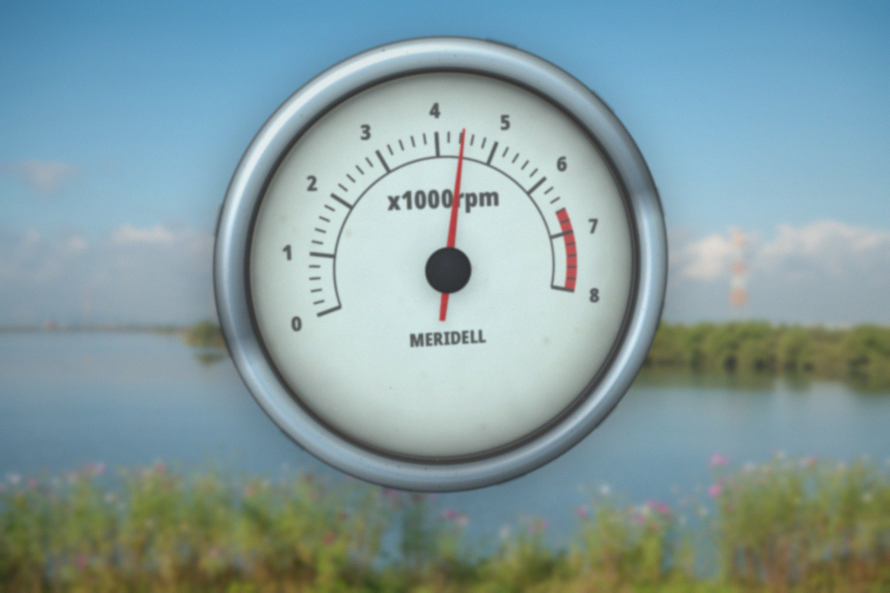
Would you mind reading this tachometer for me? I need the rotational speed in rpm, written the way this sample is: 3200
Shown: 4400
